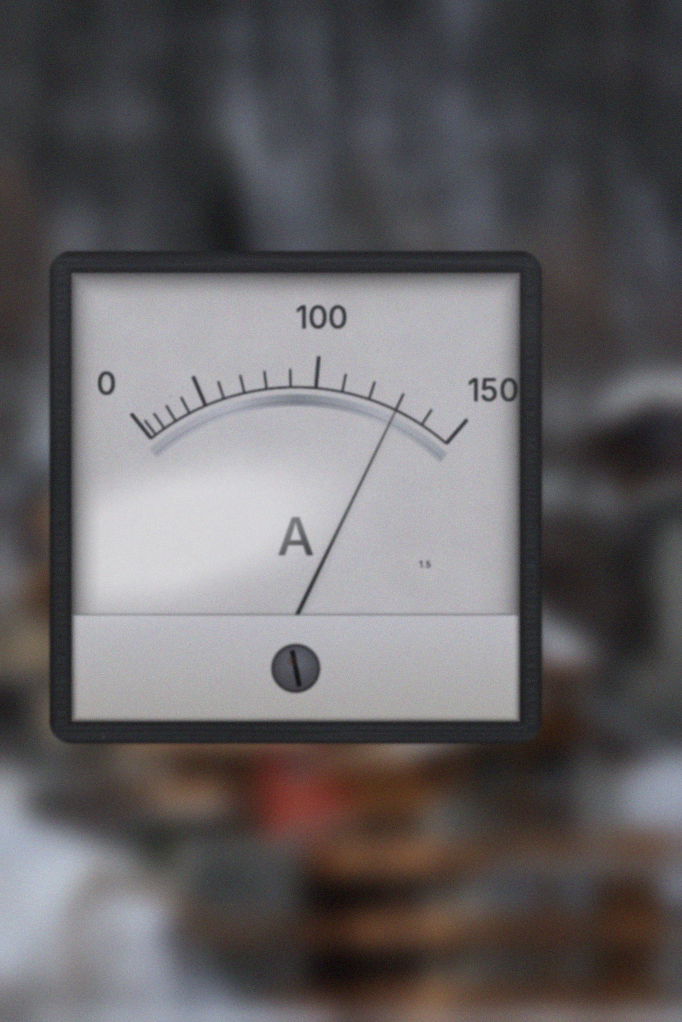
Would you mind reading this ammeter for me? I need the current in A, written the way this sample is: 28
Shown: 130
